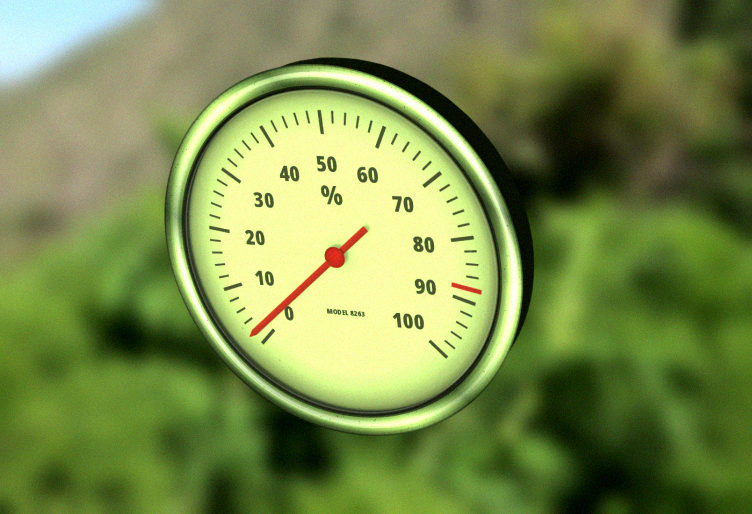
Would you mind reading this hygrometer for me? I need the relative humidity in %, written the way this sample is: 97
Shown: 2
